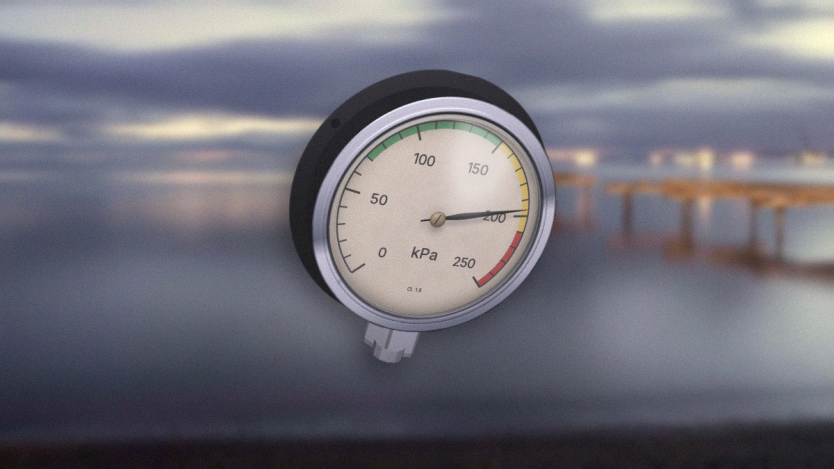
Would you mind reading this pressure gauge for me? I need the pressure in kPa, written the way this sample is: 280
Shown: 195
